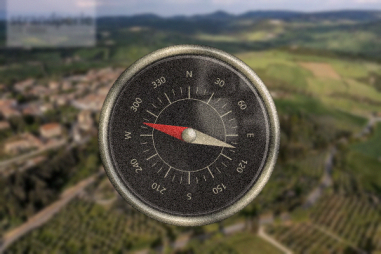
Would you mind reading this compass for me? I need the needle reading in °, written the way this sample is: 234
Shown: 285
